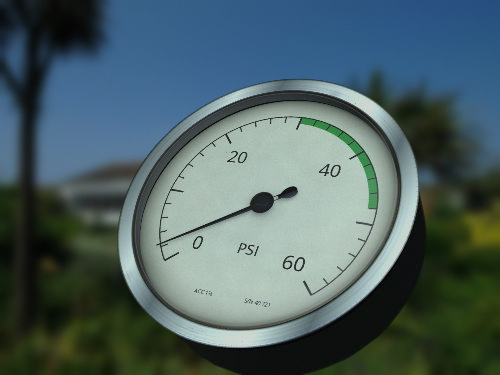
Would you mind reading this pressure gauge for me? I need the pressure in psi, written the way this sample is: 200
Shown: 2
